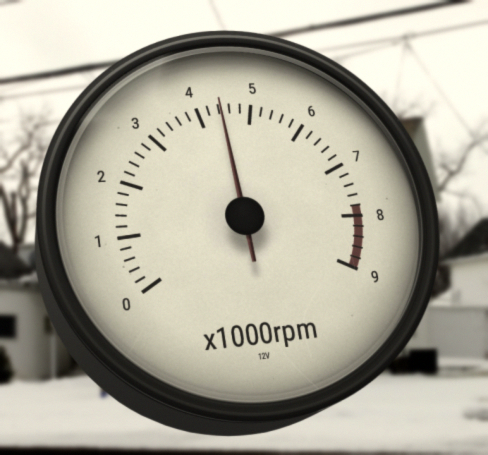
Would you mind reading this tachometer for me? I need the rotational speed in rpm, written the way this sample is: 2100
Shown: 4400
